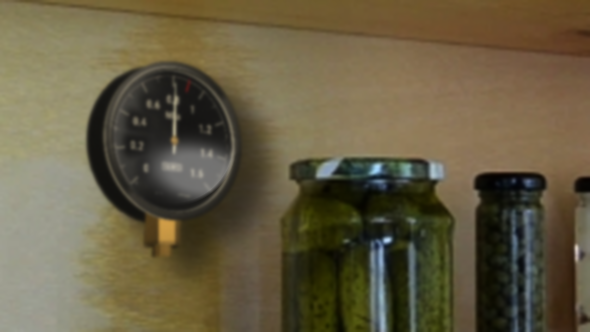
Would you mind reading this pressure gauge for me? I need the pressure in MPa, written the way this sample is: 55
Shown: 0.8
